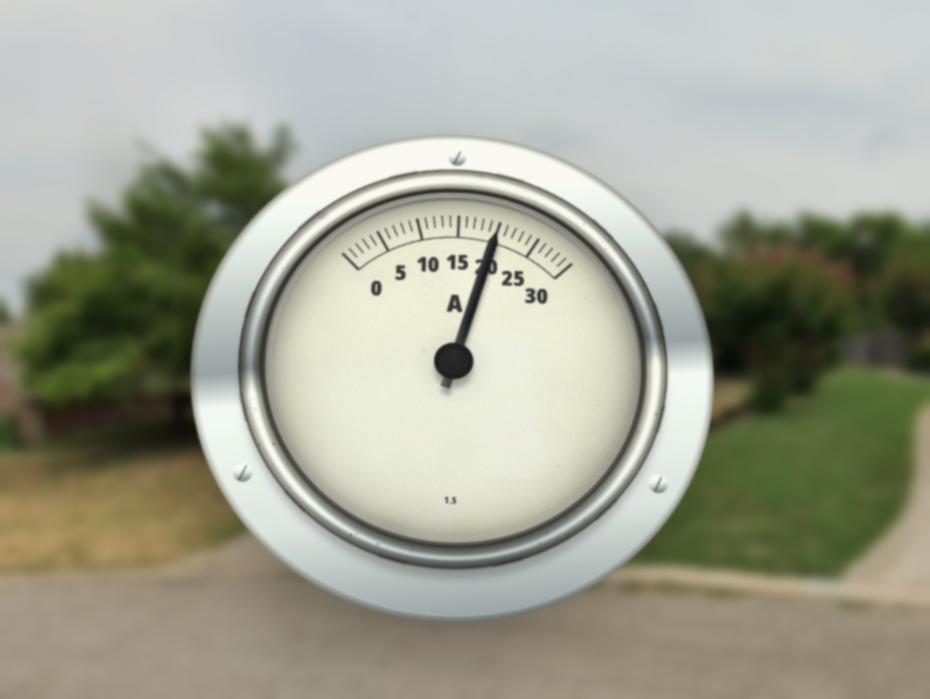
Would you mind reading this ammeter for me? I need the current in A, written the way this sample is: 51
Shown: 20
